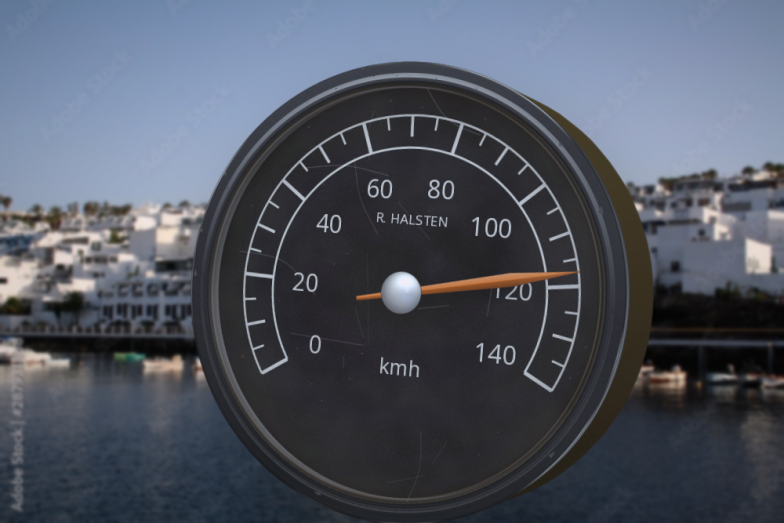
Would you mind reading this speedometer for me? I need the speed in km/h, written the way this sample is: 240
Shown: 117.5
